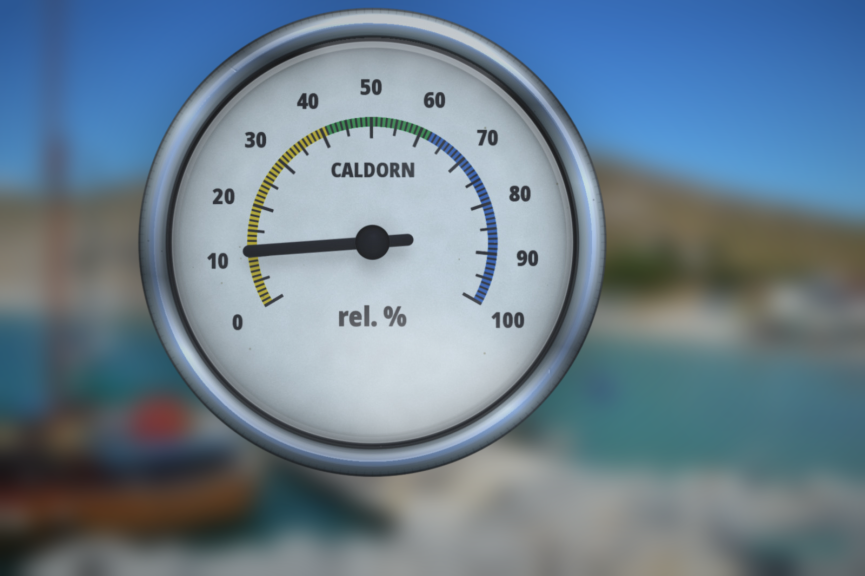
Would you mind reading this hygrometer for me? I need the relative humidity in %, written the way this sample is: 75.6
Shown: 11
